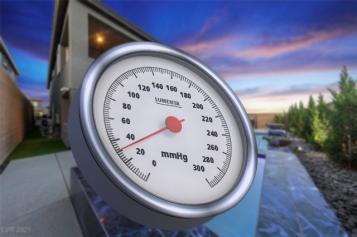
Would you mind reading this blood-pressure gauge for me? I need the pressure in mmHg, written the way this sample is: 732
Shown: 30
